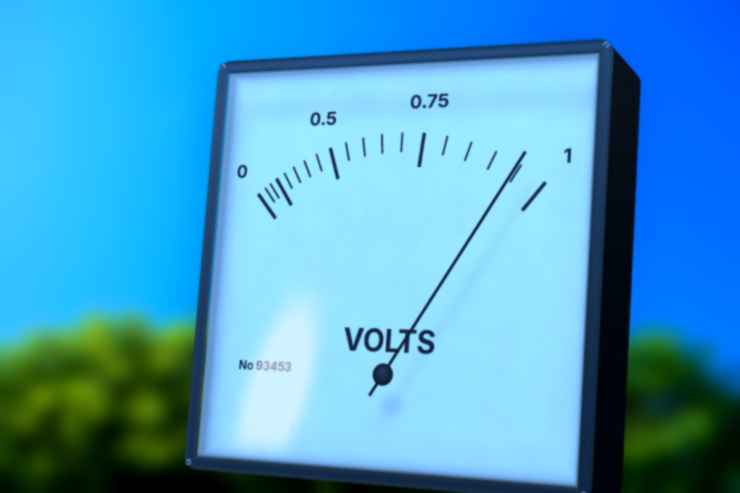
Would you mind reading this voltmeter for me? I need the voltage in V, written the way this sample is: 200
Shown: 0.95
